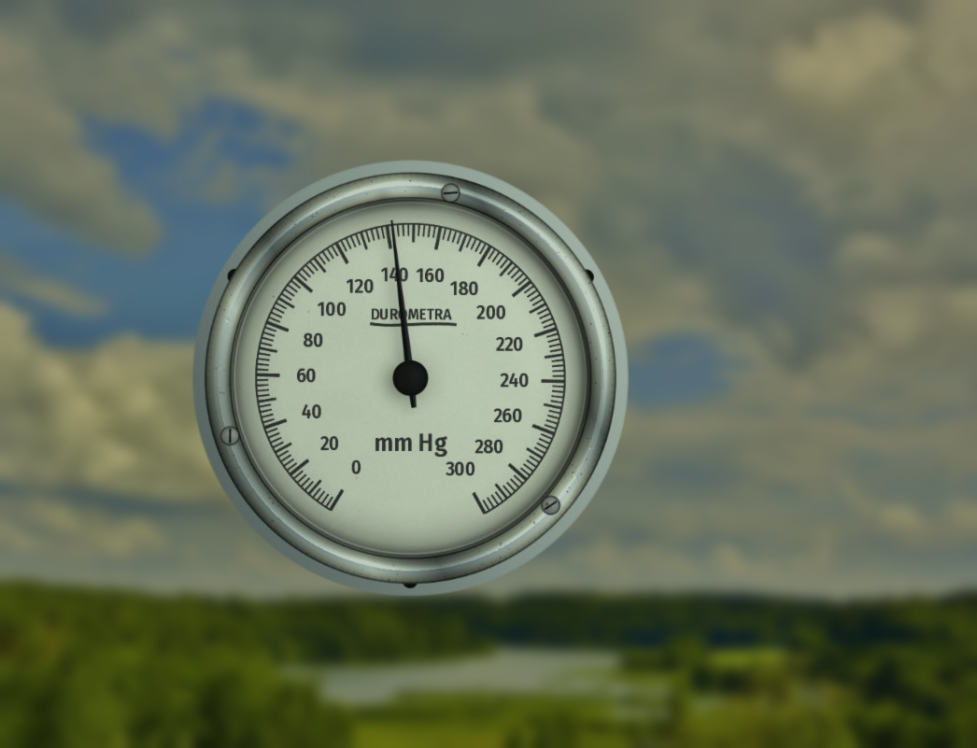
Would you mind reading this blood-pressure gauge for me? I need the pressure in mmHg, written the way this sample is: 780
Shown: 142
